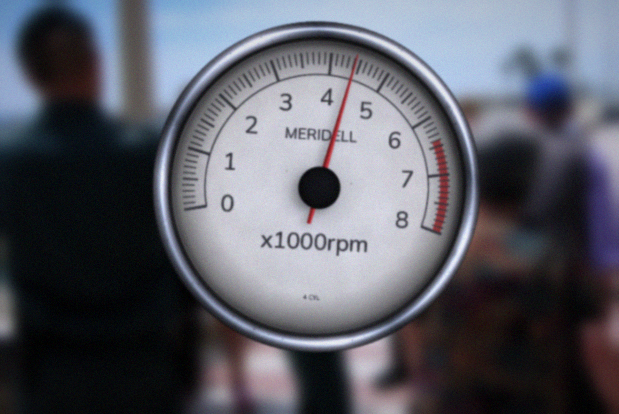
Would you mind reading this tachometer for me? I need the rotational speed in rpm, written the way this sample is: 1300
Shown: 4400
